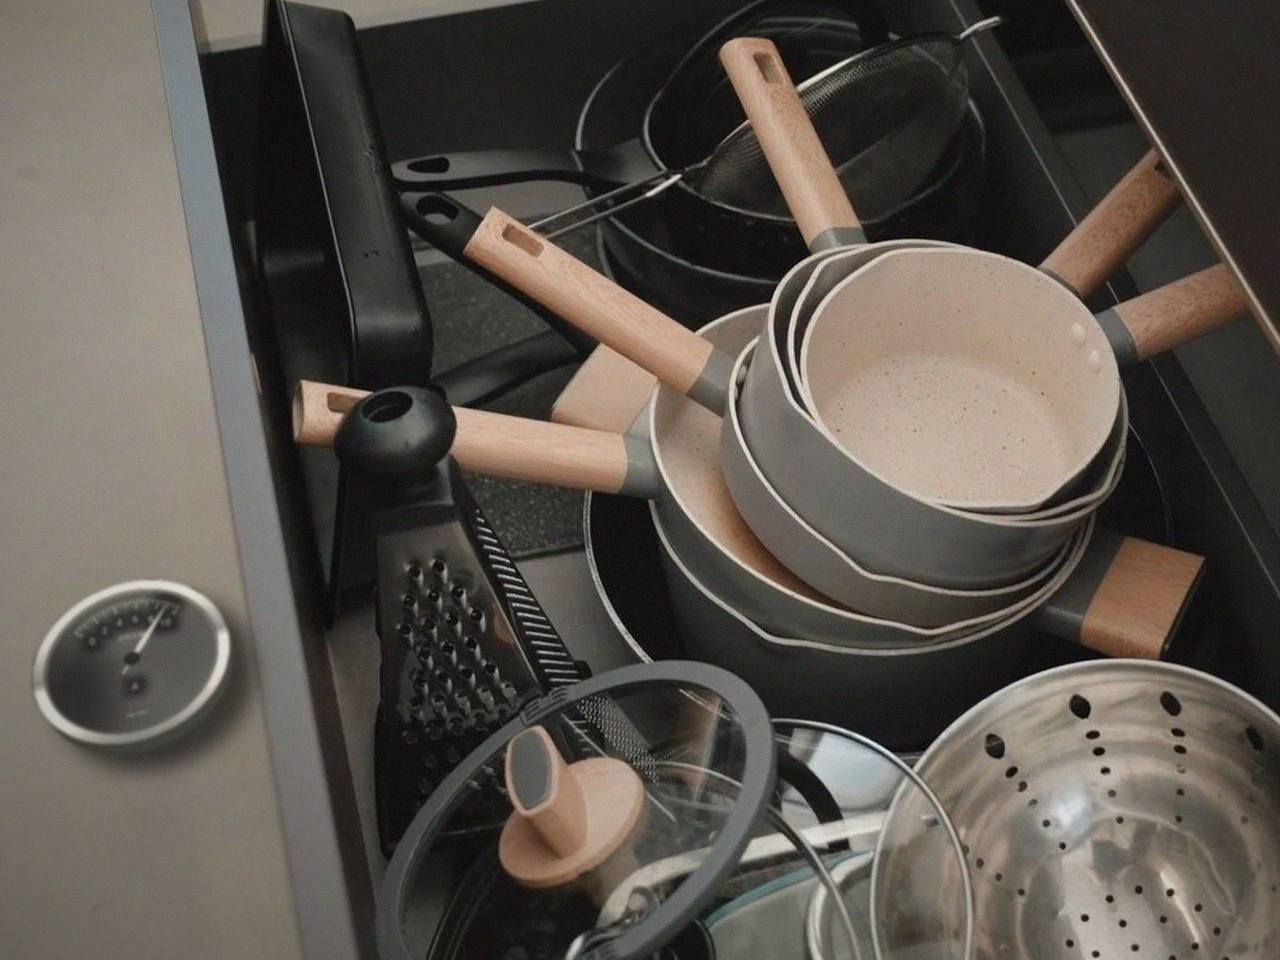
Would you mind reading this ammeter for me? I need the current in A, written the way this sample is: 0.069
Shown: 9
